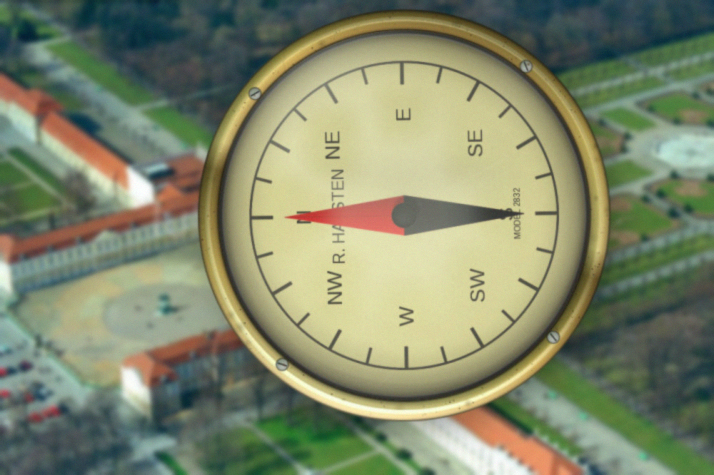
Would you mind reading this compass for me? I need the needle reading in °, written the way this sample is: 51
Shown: 0
